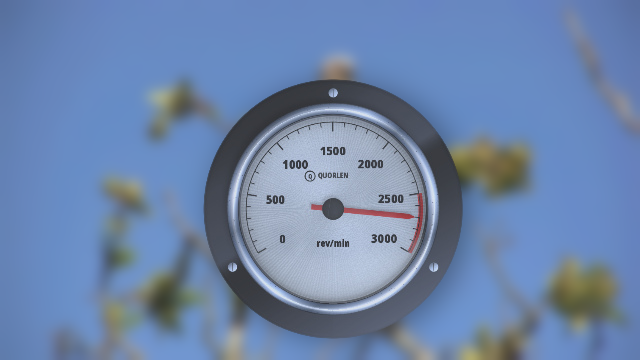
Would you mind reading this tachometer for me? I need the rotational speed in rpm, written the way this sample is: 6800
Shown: 2700
